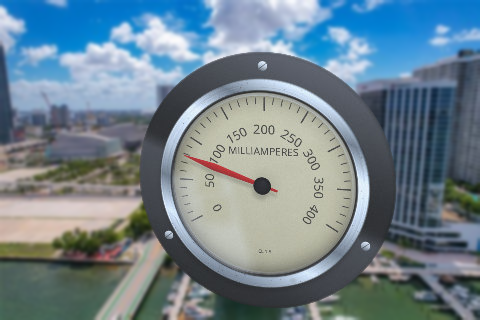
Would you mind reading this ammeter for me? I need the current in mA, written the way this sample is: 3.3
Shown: 80
